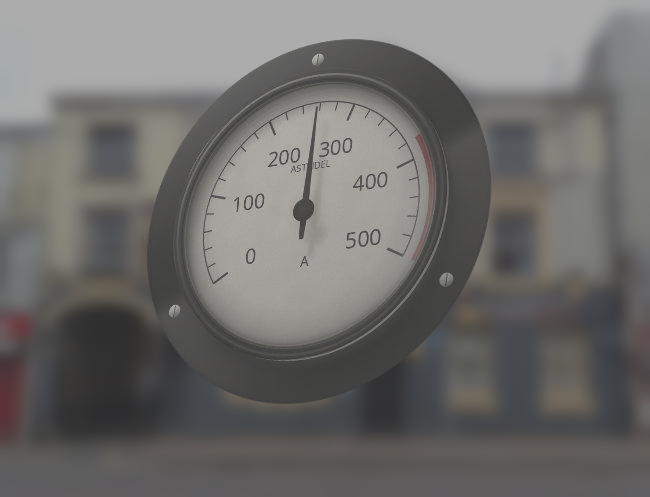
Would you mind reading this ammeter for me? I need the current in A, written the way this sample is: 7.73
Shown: 260
